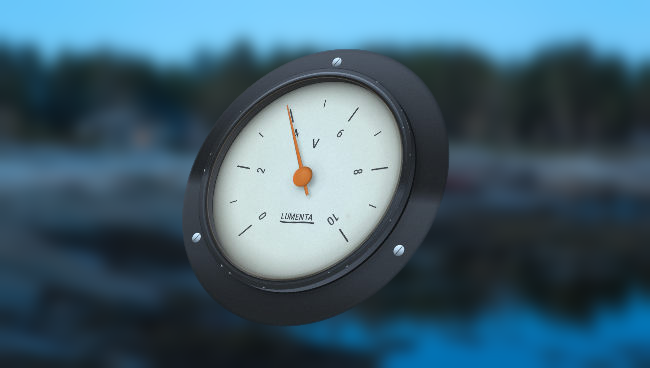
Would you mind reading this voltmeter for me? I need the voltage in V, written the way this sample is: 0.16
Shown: 4
